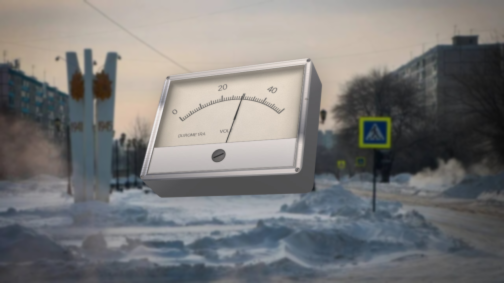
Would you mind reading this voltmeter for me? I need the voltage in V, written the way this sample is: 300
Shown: 30
